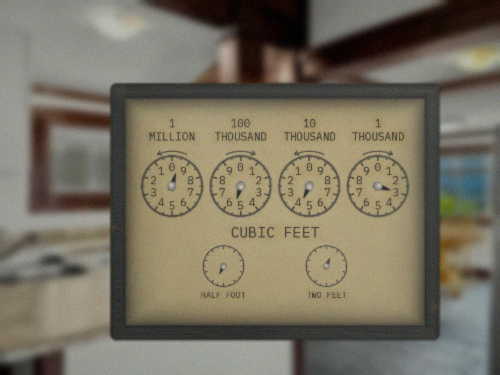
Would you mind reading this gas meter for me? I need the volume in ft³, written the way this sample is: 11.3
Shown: 954300
